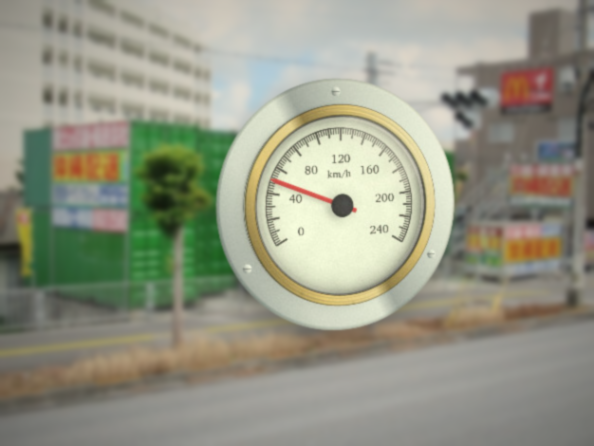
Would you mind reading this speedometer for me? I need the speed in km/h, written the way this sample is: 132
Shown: 50
